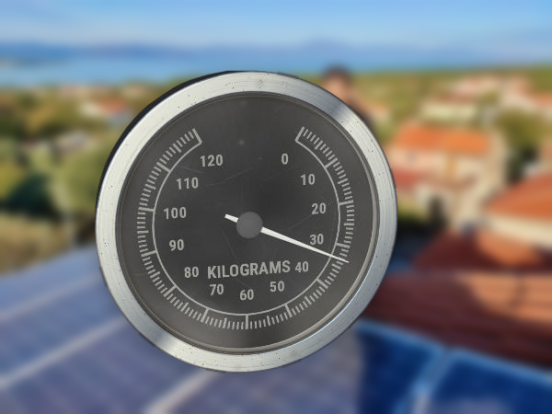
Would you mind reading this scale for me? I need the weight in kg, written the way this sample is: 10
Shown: 33
